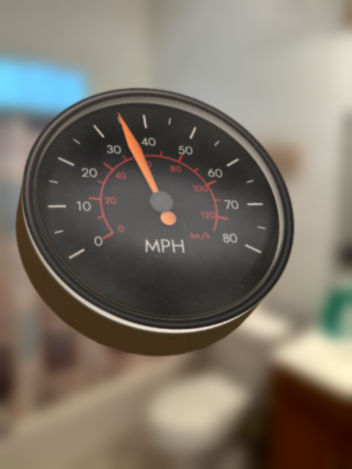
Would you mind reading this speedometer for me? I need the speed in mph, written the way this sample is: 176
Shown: 35
